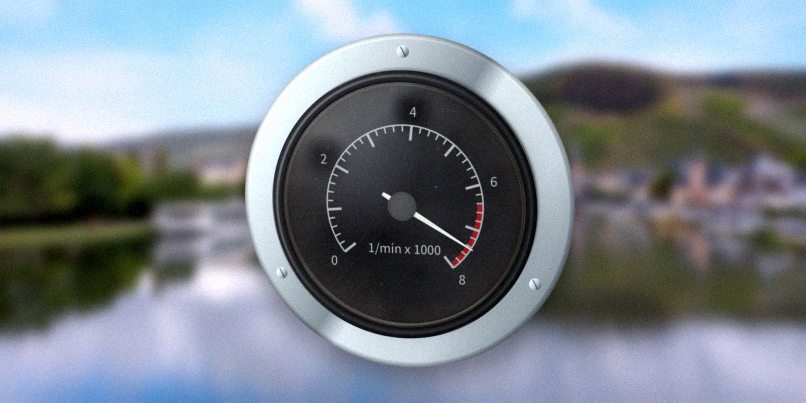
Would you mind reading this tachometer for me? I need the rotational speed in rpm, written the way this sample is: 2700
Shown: 7400
